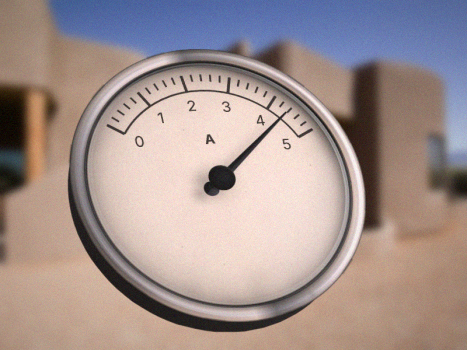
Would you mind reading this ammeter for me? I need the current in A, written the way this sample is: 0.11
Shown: 4.4
